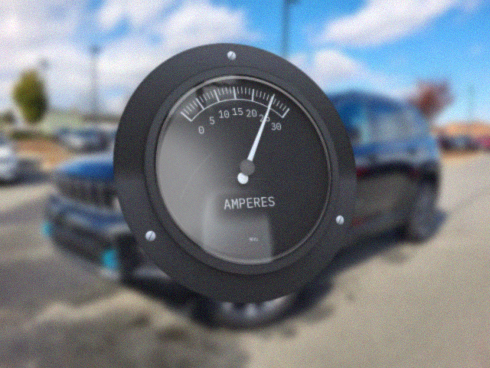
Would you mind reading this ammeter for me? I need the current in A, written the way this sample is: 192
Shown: 25
